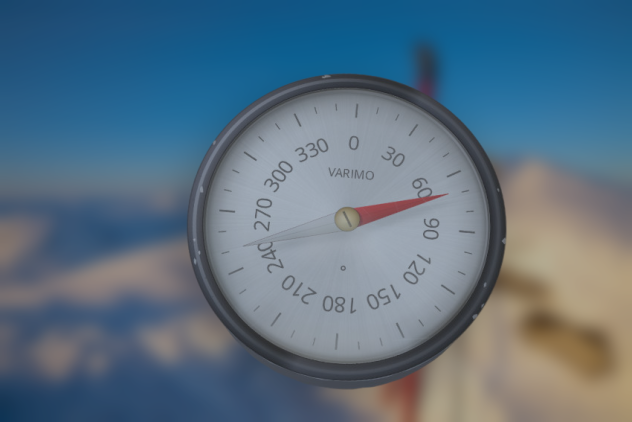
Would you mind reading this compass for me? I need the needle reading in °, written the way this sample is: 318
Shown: 70
